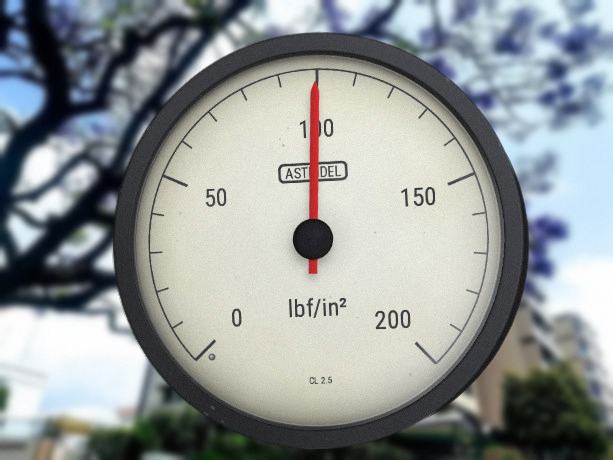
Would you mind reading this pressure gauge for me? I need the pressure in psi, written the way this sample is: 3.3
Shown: 100
